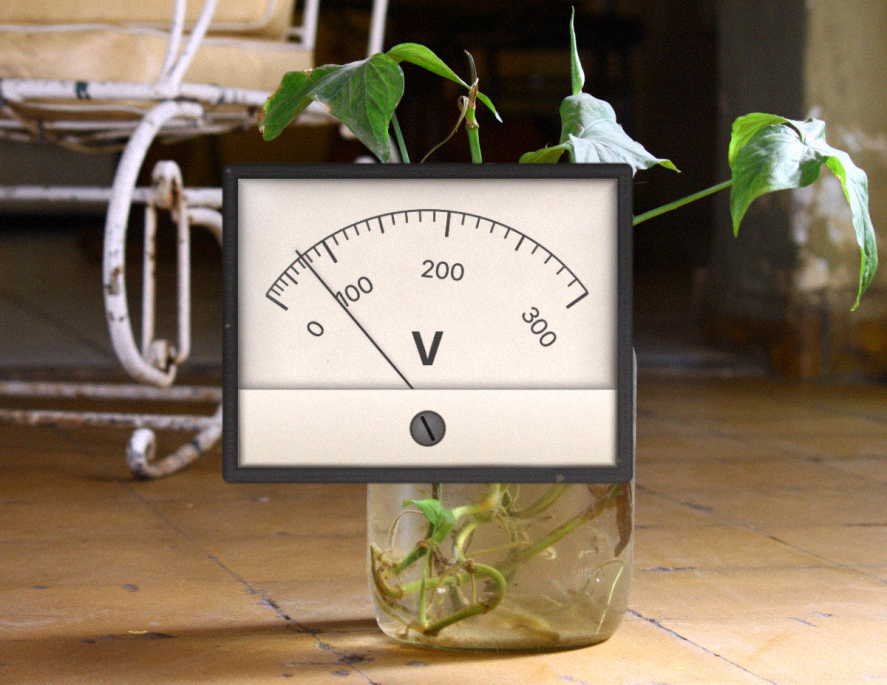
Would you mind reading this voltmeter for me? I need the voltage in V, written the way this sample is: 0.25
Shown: 75
